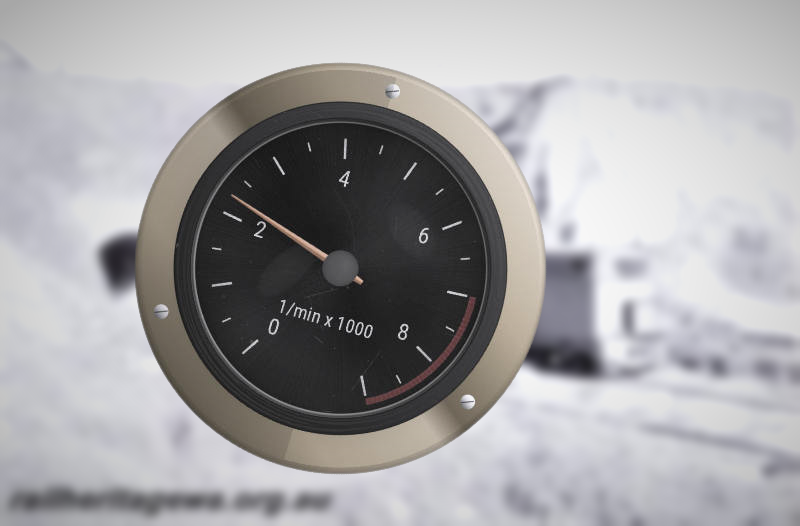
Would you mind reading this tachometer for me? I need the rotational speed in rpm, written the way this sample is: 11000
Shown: 2250
